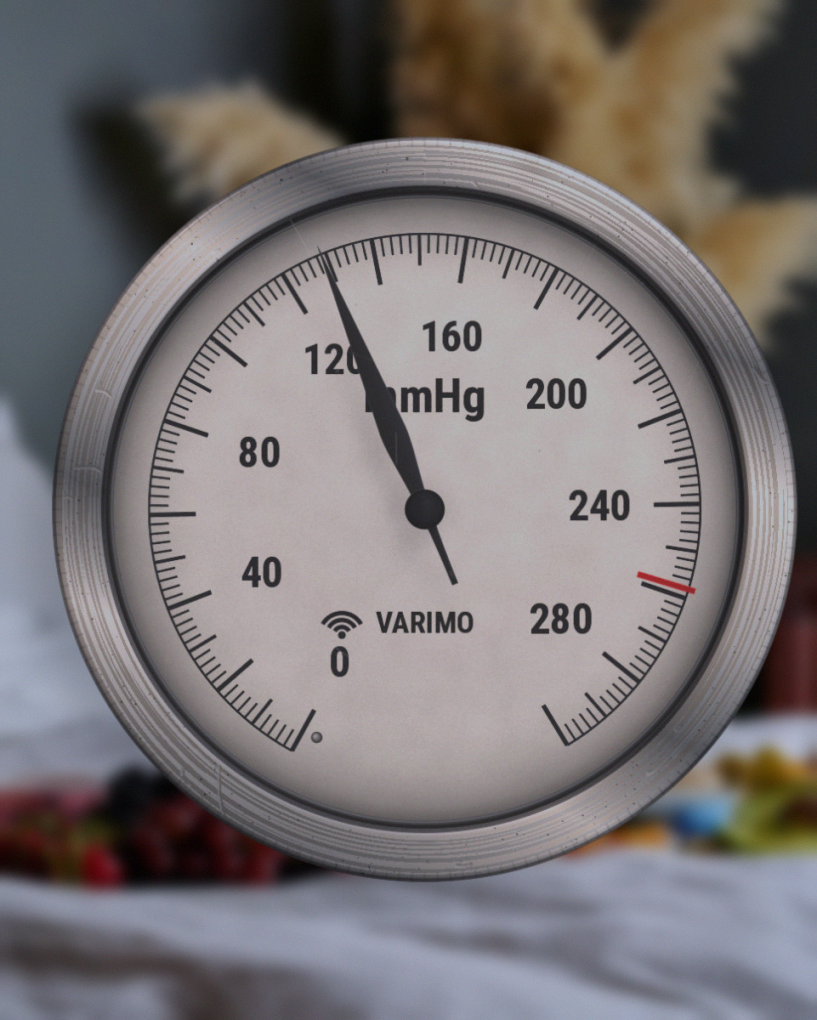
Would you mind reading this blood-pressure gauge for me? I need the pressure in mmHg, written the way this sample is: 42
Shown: 129
